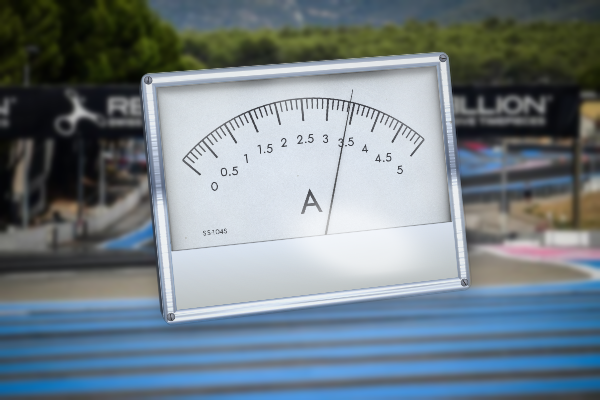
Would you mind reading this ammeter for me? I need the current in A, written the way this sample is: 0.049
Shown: 3.4
